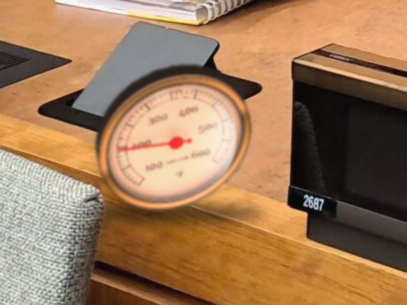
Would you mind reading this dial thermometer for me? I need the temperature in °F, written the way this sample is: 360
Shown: 200
